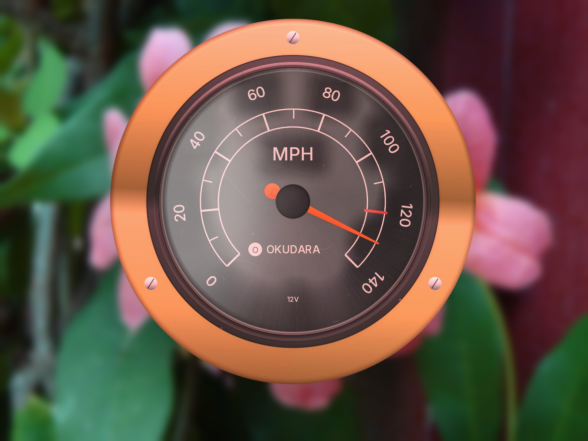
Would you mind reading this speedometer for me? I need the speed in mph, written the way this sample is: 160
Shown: 130
